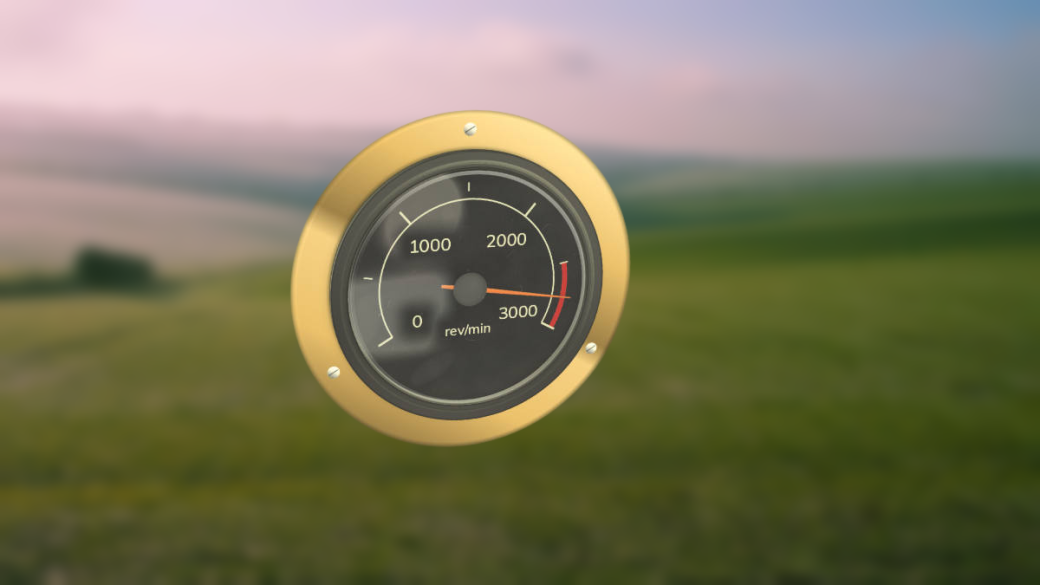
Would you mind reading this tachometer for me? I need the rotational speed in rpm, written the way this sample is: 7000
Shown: 2750
